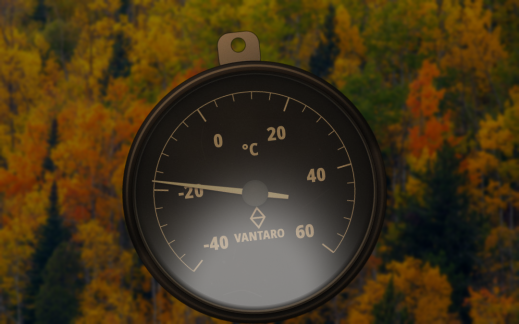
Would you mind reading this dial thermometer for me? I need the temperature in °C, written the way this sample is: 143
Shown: -18
